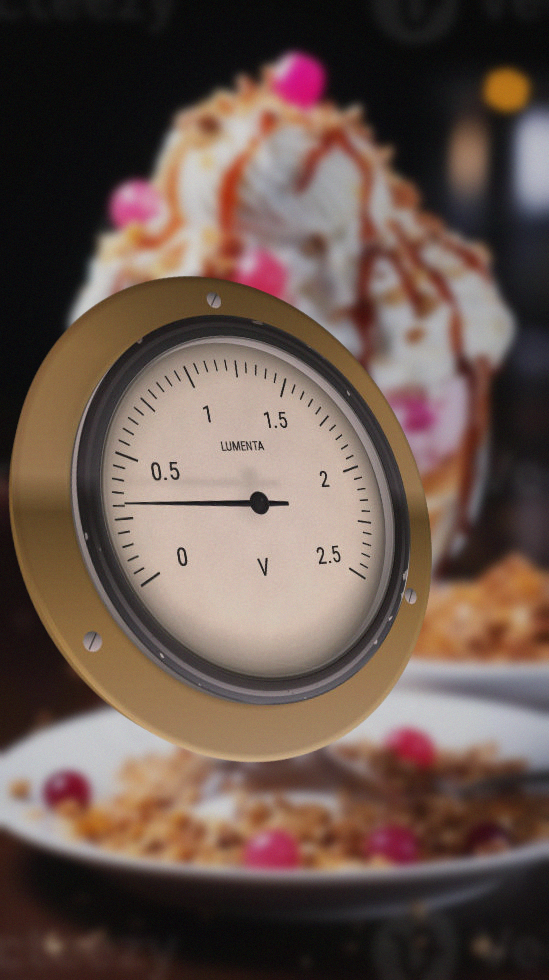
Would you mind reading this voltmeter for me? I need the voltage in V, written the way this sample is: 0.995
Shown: 0.3
